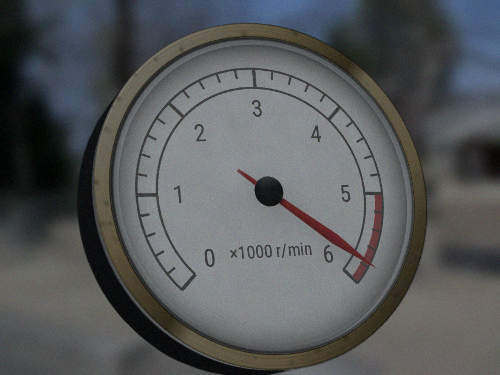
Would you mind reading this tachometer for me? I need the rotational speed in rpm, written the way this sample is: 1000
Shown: 5800
